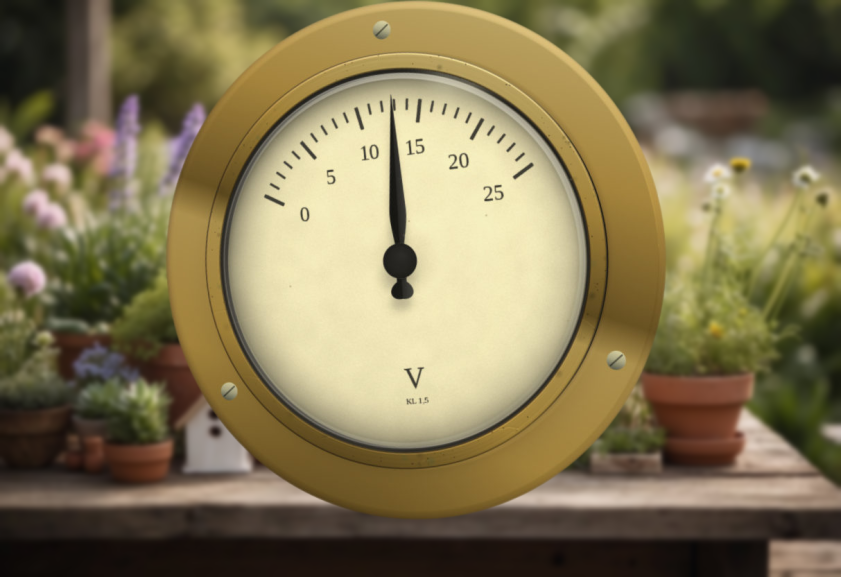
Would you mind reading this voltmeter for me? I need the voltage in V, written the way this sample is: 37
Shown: 13
